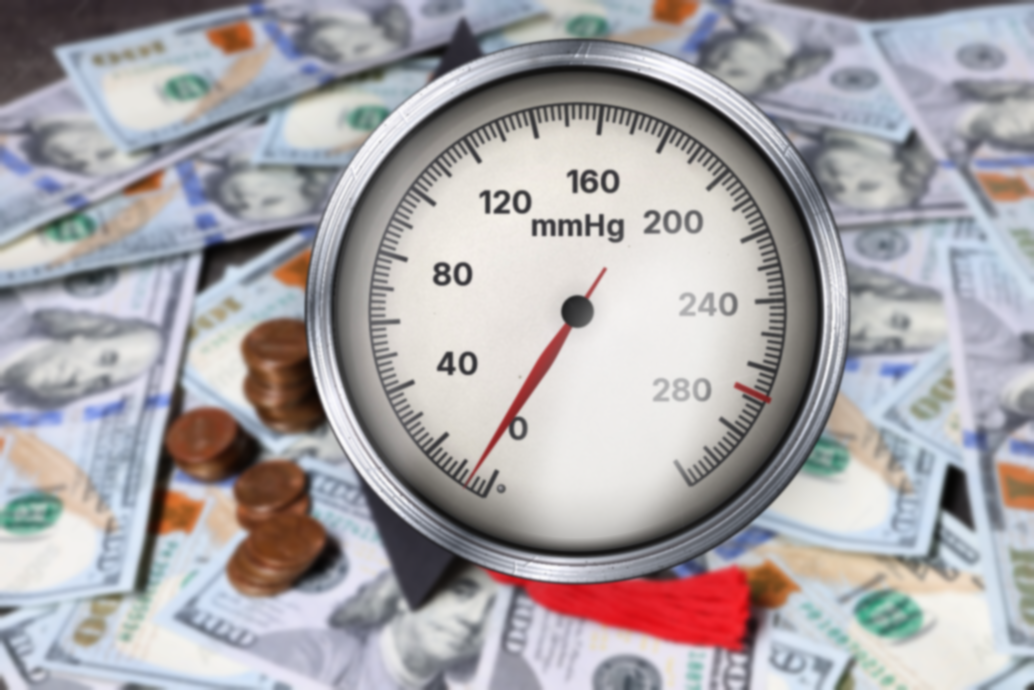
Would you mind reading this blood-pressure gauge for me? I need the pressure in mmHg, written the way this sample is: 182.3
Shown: 6
